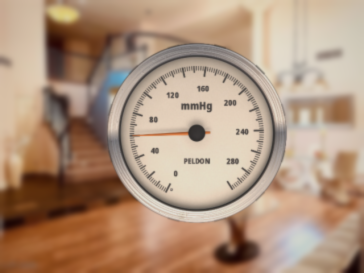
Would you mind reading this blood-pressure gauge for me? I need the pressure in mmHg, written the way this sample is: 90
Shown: 60
